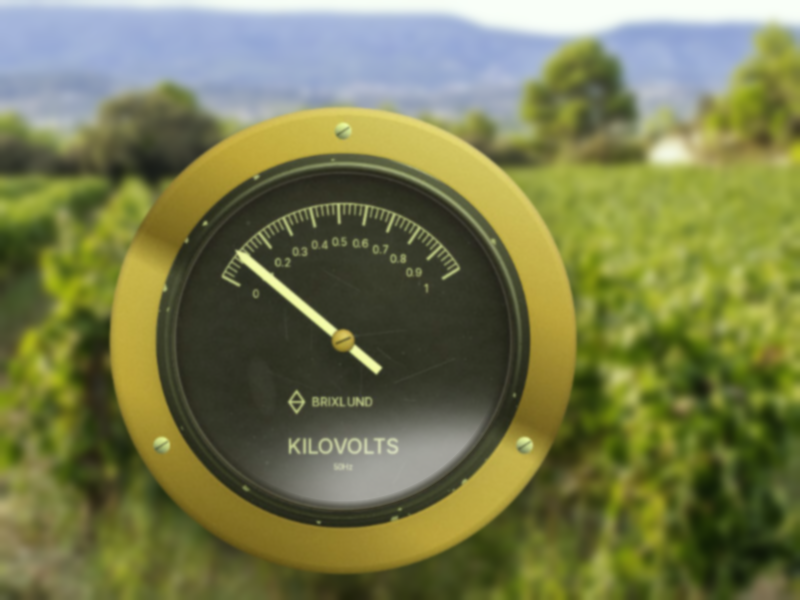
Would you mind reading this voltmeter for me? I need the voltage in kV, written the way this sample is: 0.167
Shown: 0.1
